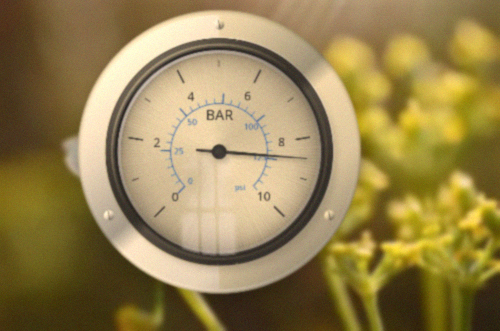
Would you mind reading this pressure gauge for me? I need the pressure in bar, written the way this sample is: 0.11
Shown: 8.5
